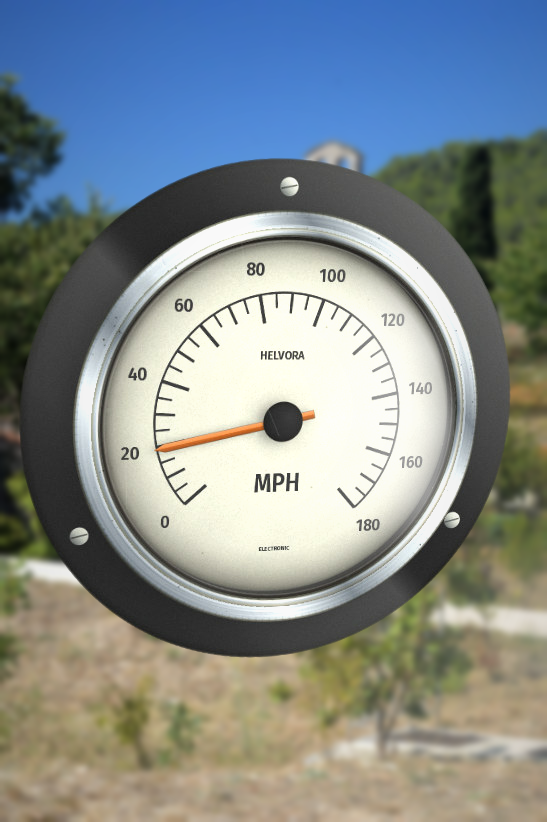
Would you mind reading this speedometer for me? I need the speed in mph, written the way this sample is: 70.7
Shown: 20
